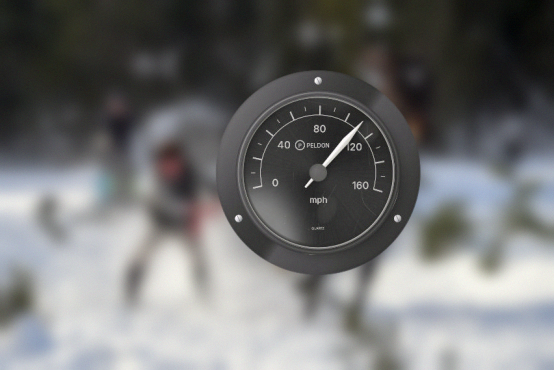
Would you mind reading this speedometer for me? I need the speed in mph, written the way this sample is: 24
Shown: 110
